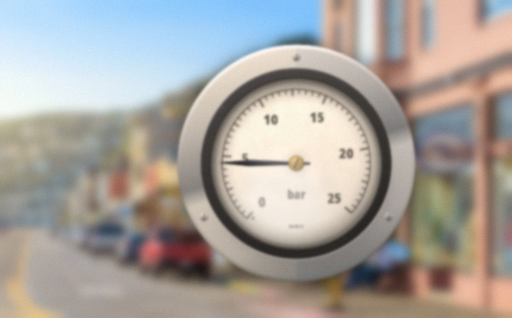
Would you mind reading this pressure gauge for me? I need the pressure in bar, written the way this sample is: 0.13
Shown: 4.5
